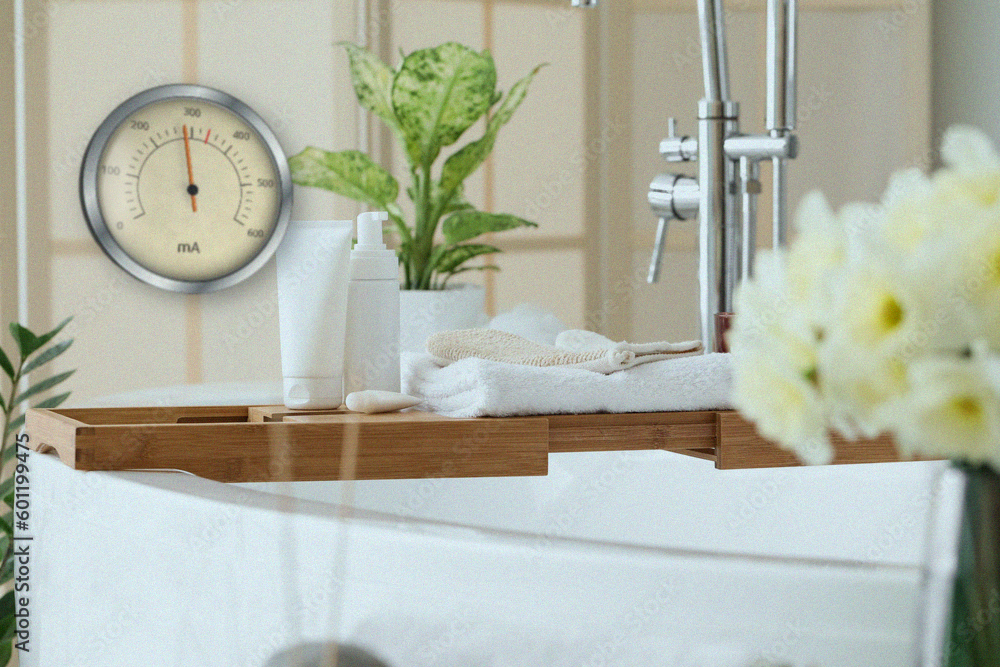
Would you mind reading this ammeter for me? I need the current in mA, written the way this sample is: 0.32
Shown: 280
